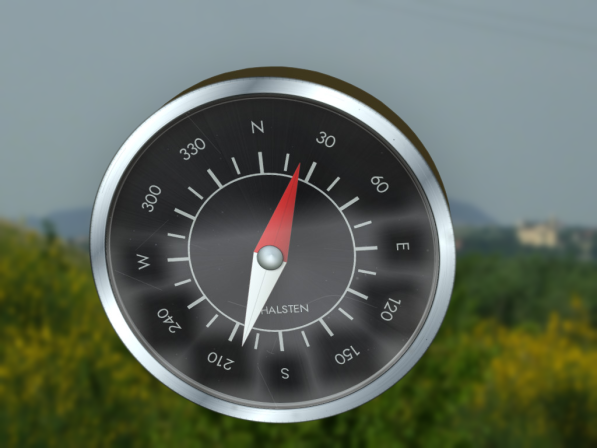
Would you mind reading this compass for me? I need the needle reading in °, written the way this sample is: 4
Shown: 22.5
